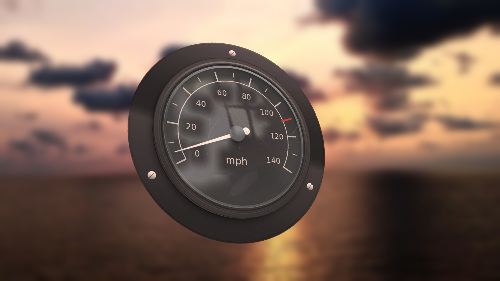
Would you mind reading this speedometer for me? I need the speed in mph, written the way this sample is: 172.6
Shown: 5
